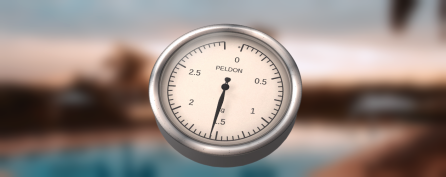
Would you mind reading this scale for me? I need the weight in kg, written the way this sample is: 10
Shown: 1.55
